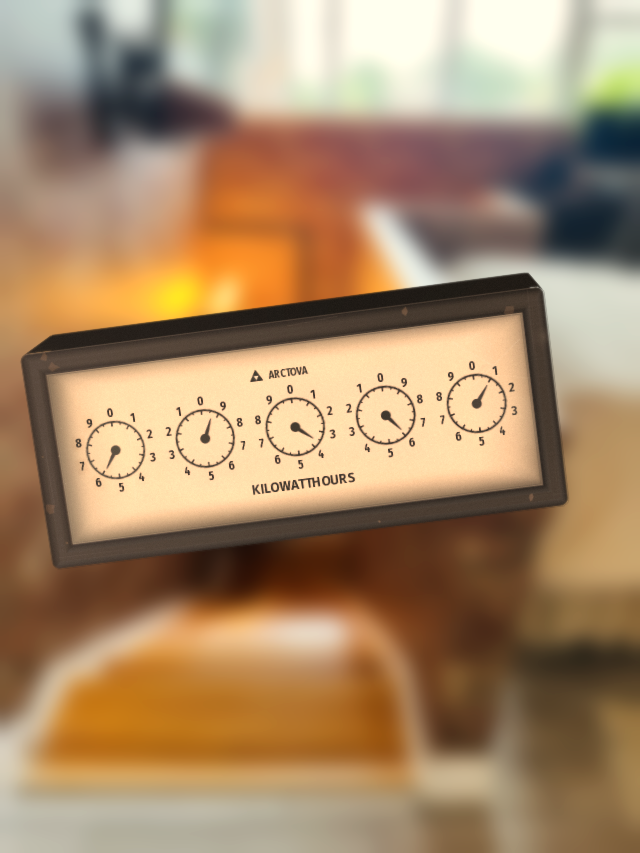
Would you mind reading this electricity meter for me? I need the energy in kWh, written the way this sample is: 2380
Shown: 59361
